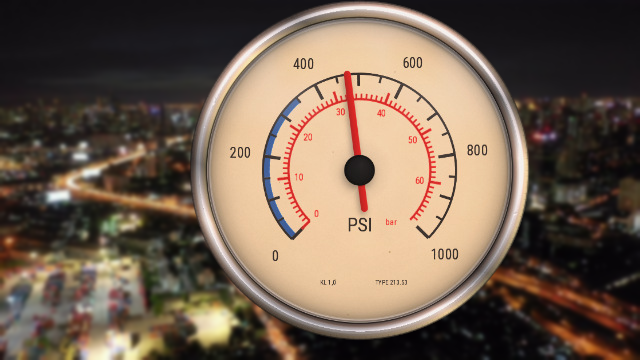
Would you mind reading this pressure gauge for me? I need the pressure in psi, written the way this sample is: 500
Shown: 475
